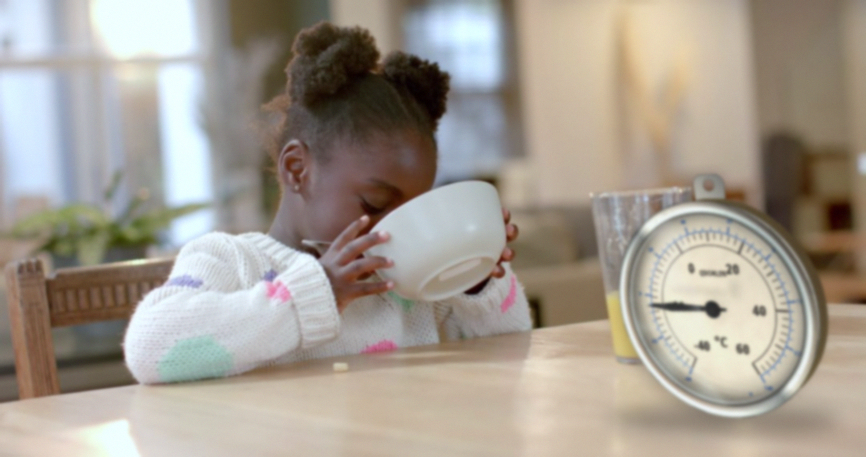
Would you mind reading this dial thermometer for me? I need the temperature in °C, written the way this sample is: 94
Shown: -20
